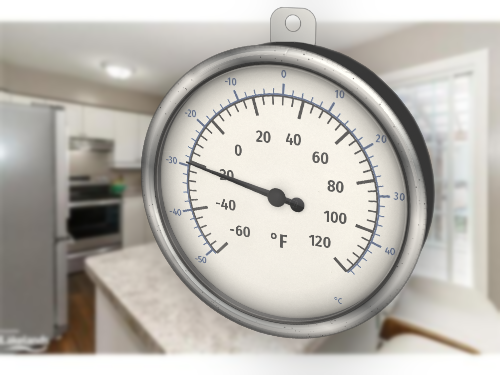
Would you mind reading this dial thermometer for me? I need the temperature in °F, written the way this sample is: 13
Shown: -20
